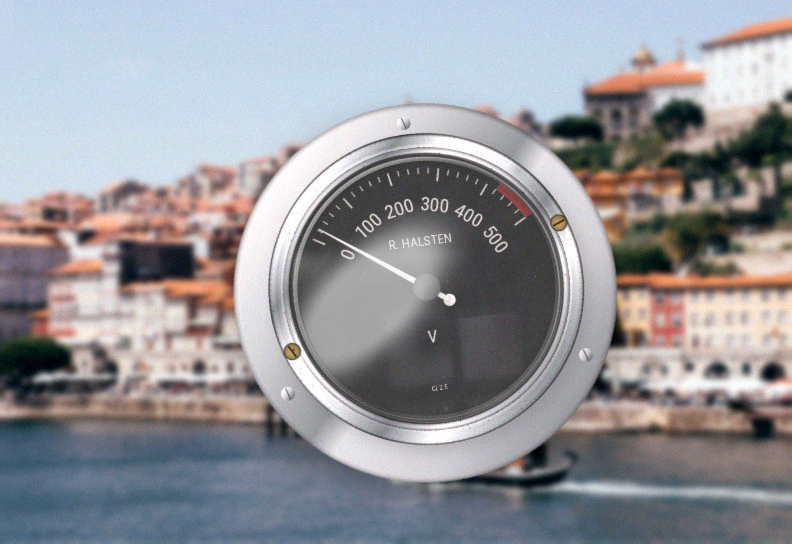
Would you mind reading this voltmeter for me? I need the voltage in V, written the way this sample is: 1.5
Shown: 20
